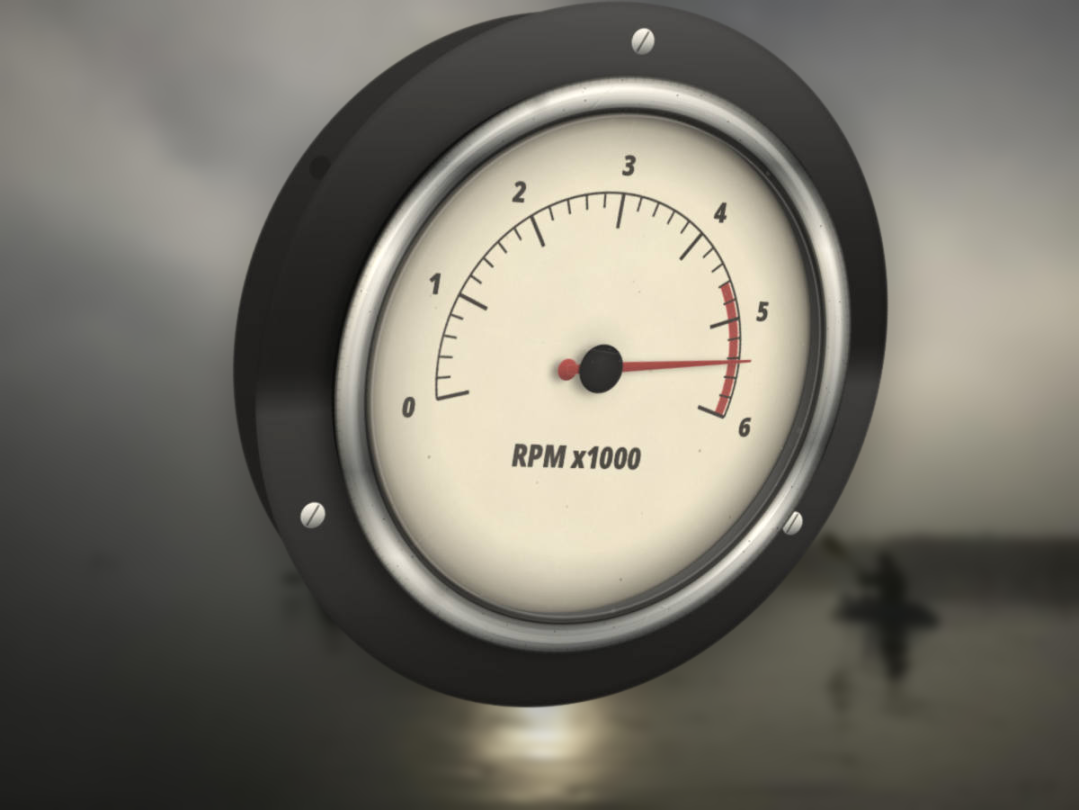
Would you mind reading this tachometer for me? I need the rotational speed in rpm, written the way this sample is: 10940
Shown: 5400
